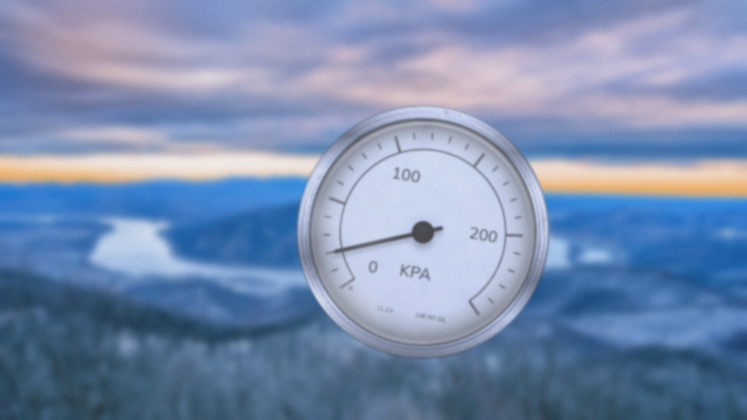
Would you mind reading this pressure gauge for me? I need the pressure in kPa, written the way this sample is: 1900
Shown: 20
